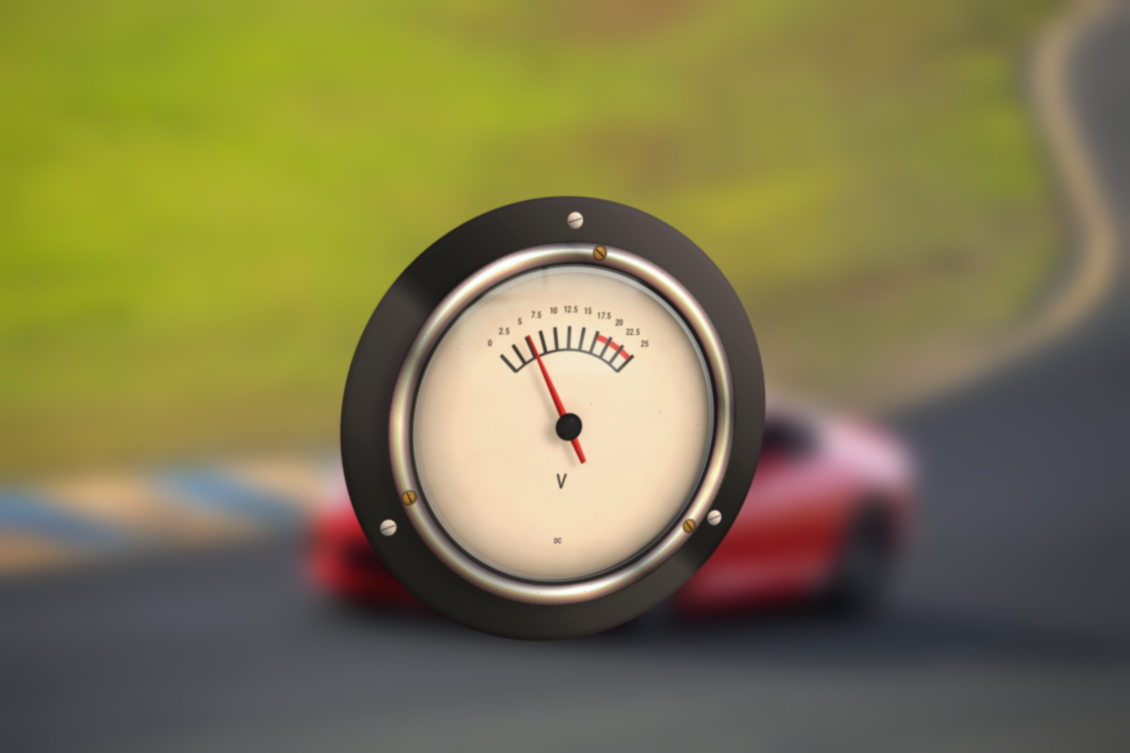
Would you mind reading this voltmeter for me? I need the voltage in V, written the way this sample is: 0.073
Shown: 5
